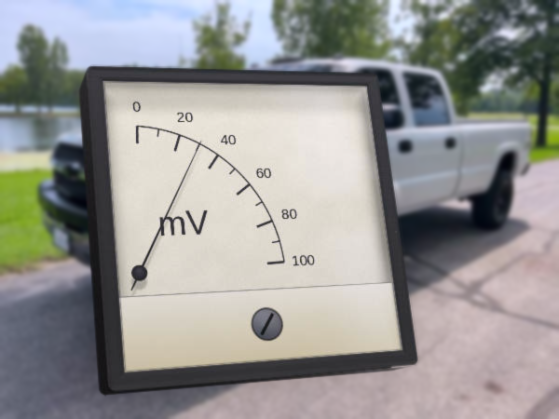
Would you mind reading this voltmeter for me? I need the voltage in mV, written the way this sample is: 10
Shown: 30
